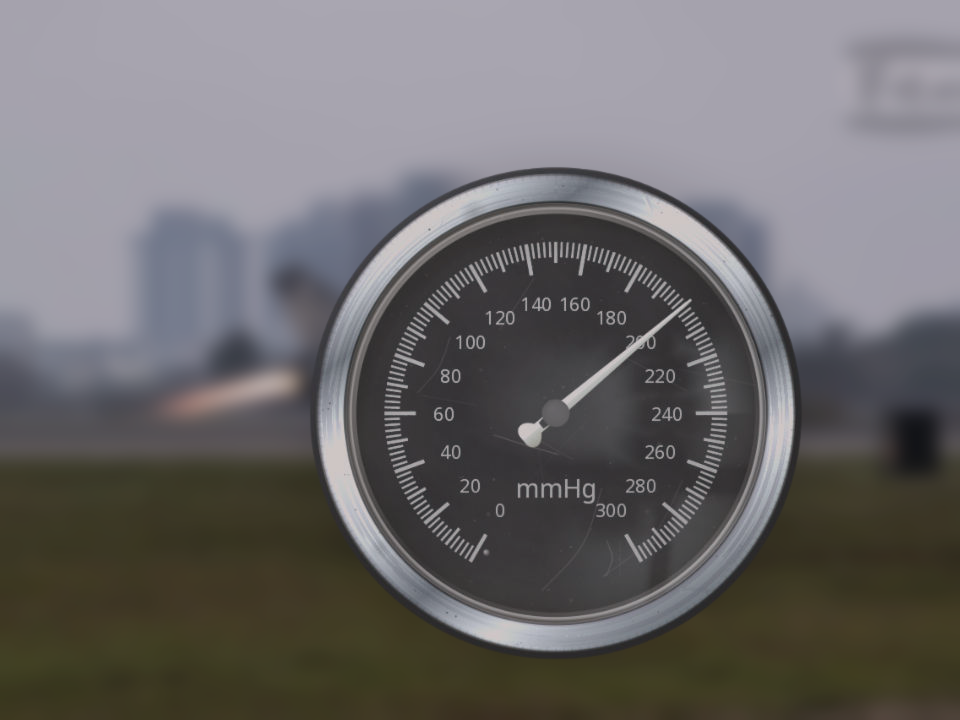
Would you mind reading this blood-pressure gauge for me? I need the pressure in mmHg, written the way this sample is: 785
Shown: 200
